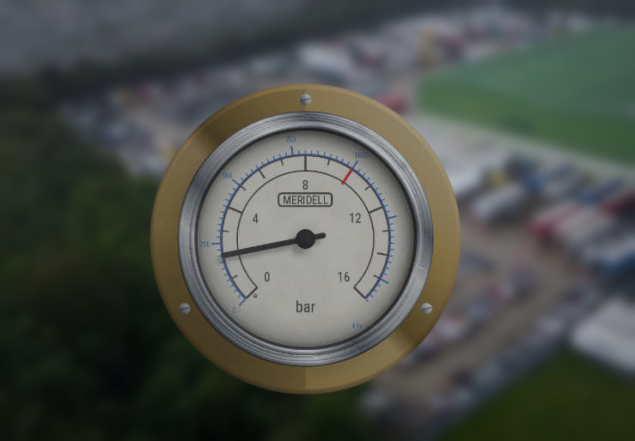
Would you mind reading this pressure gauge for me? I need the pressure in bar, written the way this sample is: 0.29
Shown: 2
